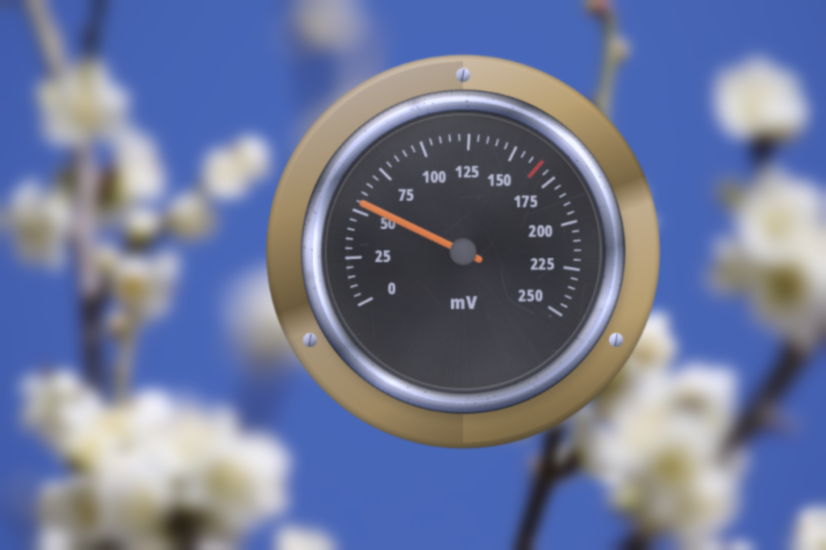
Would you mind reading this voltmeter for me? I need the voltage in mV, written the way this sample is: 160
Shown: 55
